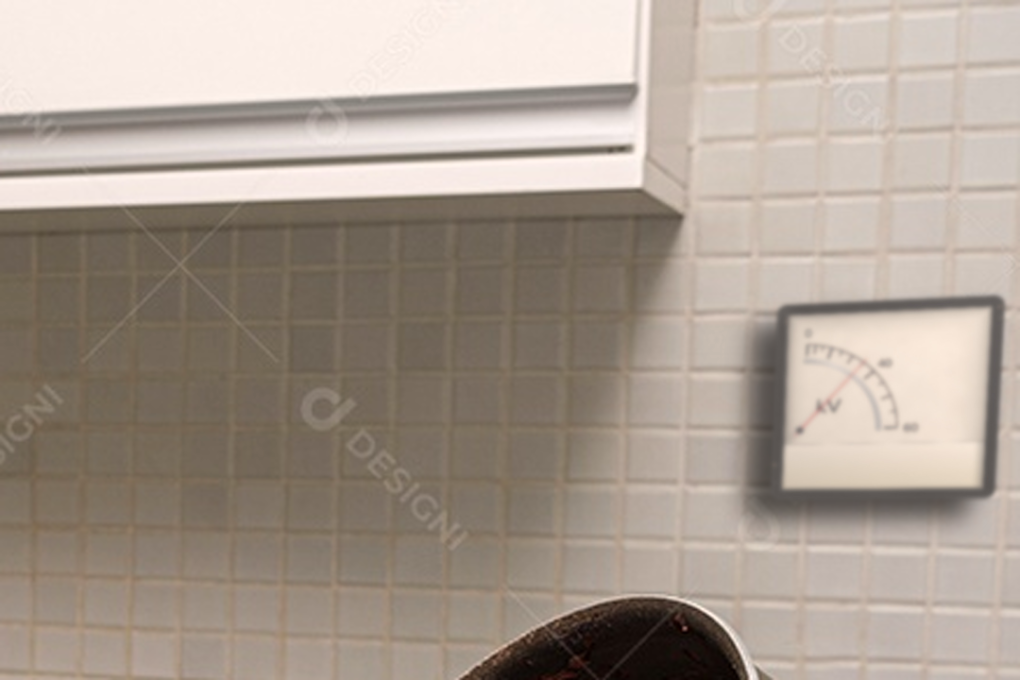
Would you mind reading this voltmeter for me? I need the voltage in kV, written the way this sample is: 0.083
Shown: 35
